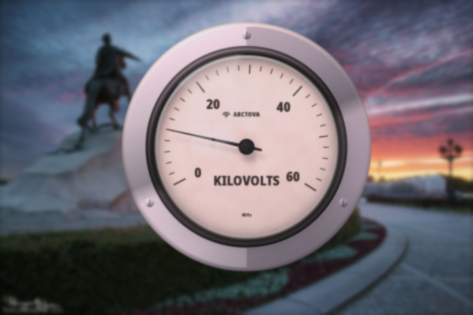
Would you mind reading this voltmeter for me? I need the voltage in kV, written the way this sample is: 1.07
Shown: 10
